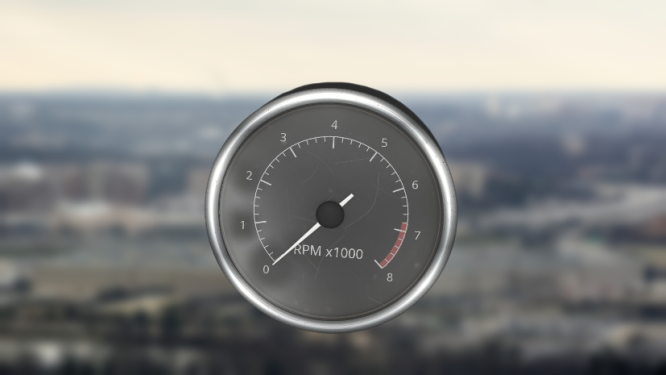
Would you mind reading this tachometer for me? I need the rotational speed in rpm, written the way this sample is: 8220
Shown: 0
